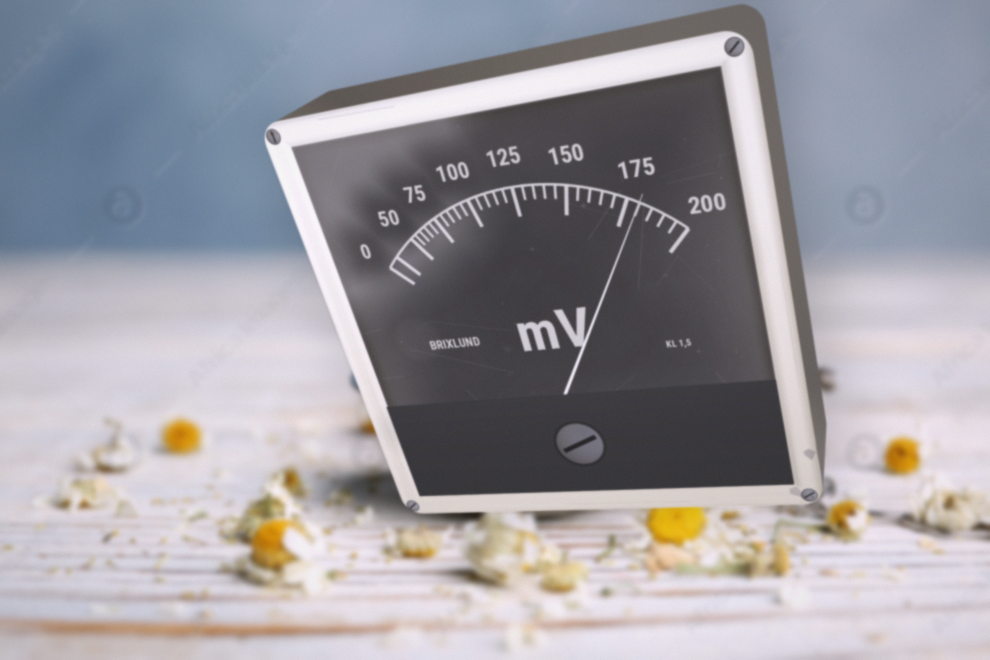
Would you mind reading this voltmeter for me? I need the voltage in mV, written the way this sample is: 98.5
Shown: 180
